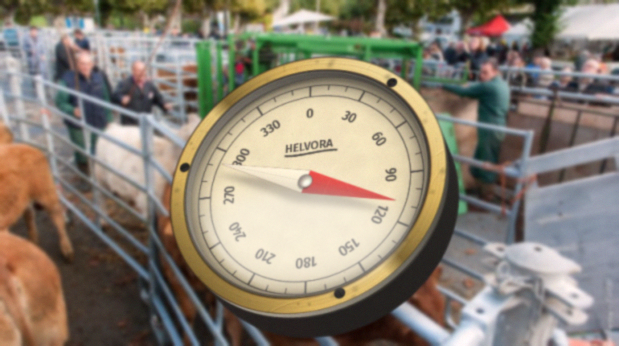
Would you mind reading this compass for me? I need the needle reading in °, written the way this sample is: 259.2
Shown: 110
